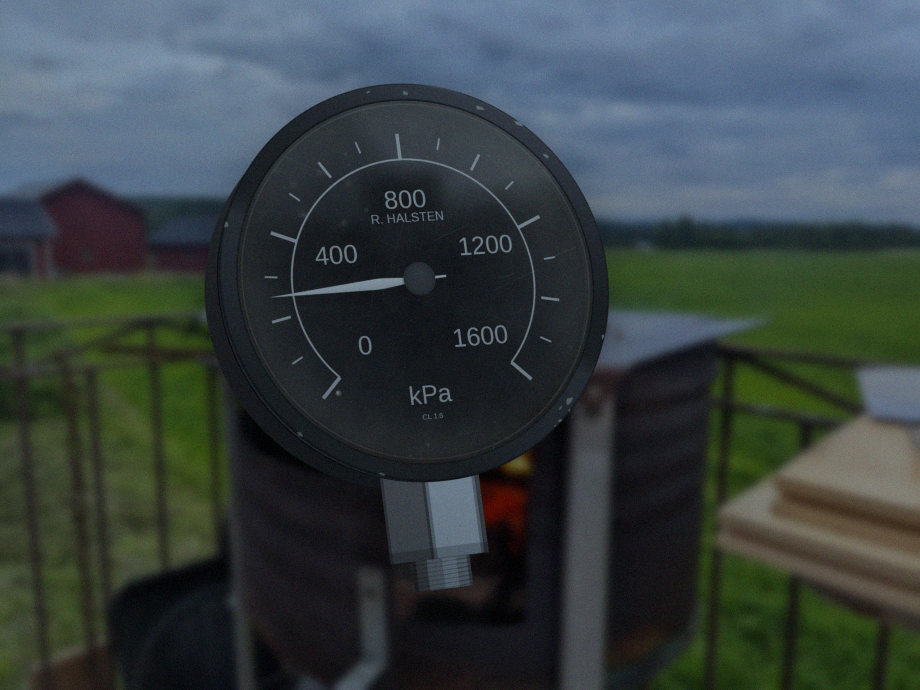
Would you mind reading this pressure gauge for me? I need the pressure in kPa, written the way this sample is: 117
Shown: 250
